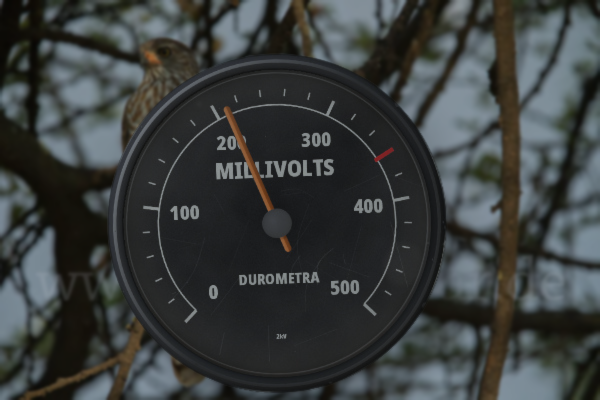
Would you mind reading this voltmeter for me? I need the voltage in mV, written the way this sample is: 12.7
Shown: 210
